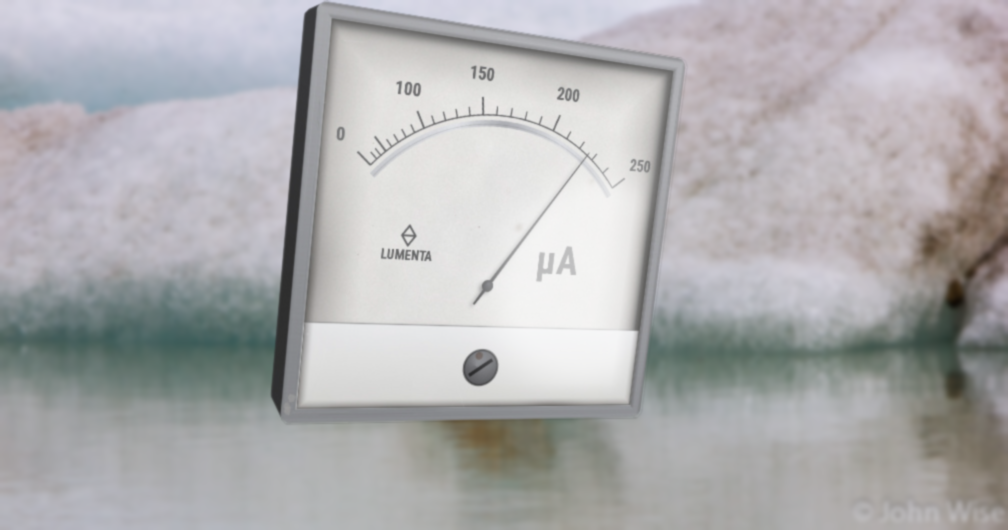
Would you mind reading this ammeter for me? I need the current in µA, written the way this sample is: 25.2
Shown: 225
